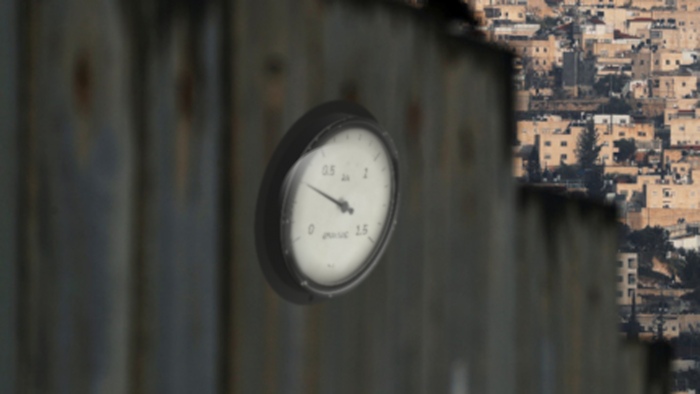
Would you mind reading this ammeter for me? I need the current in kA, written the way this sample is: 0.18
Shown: 0.3
